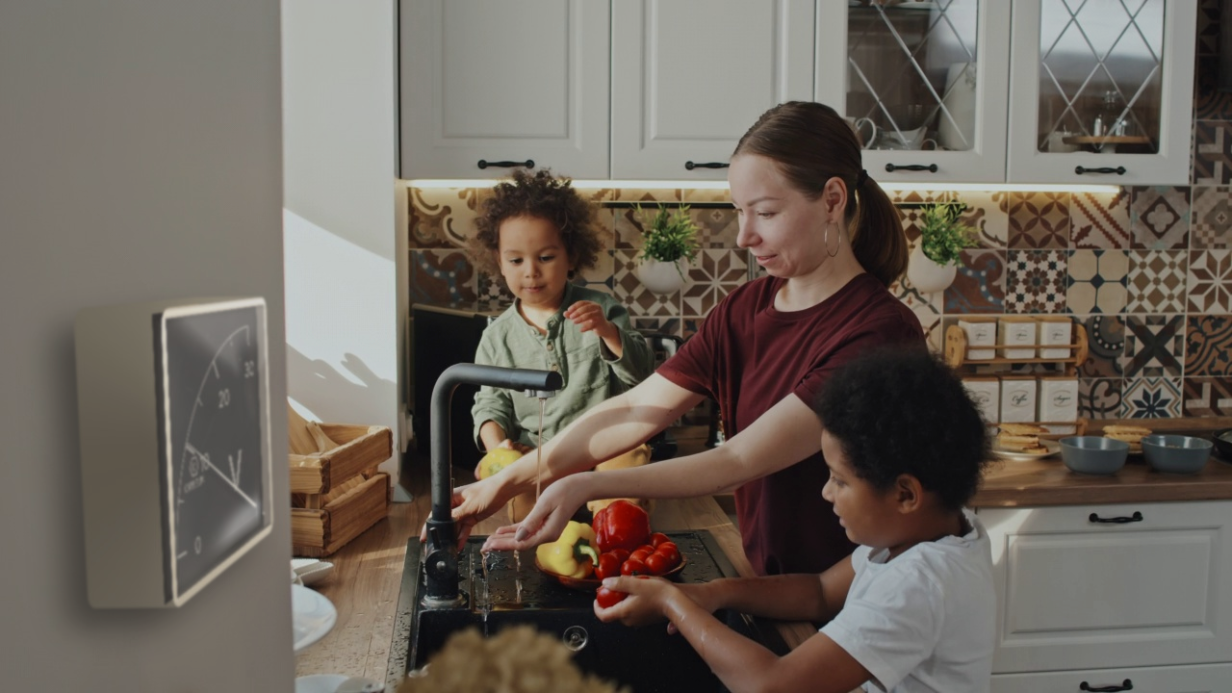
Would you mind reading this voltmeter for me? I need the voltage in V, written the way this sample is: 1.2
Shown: 10
